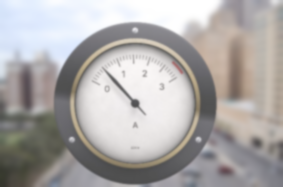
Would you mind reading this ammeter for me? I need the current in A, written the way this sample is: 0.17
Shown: 0.5
